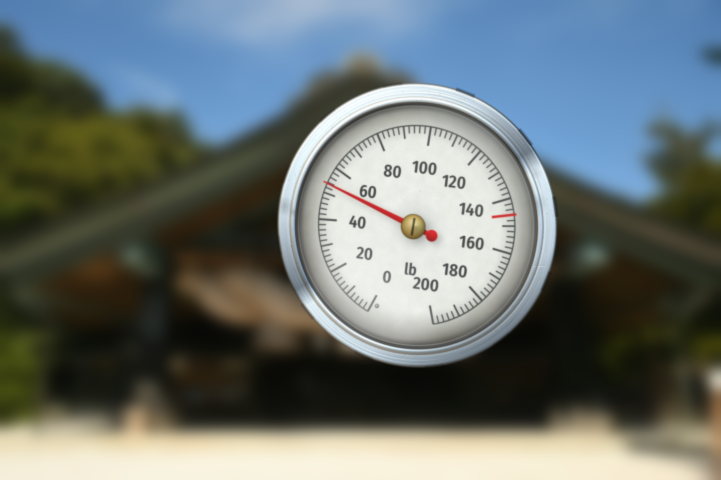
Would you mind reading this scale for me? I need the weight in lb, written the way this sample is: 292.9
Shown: 54
